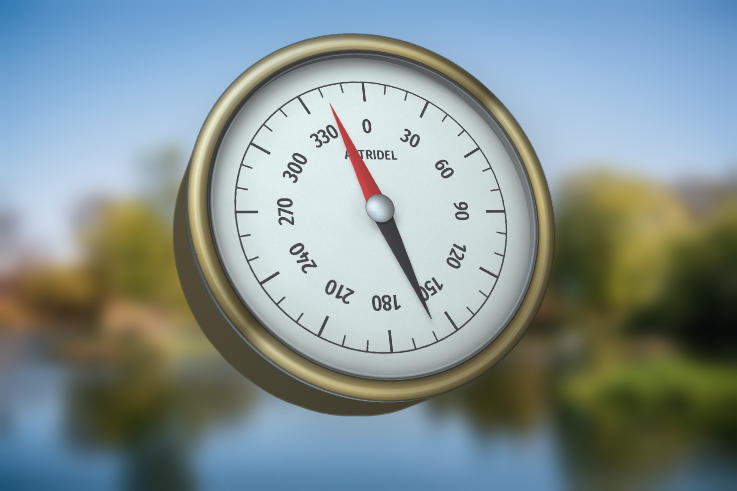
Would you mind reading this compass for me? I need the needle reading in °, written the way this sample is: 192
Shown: 340
